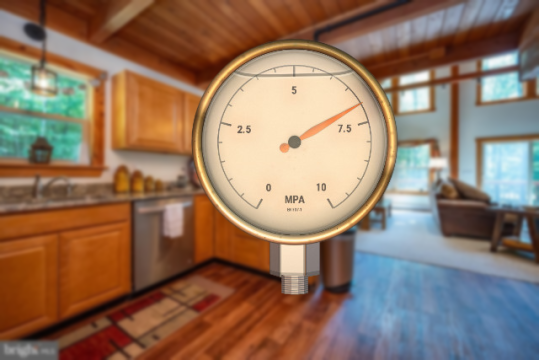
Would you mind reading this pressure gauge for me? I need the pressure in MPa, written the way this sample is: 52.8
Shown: 7
